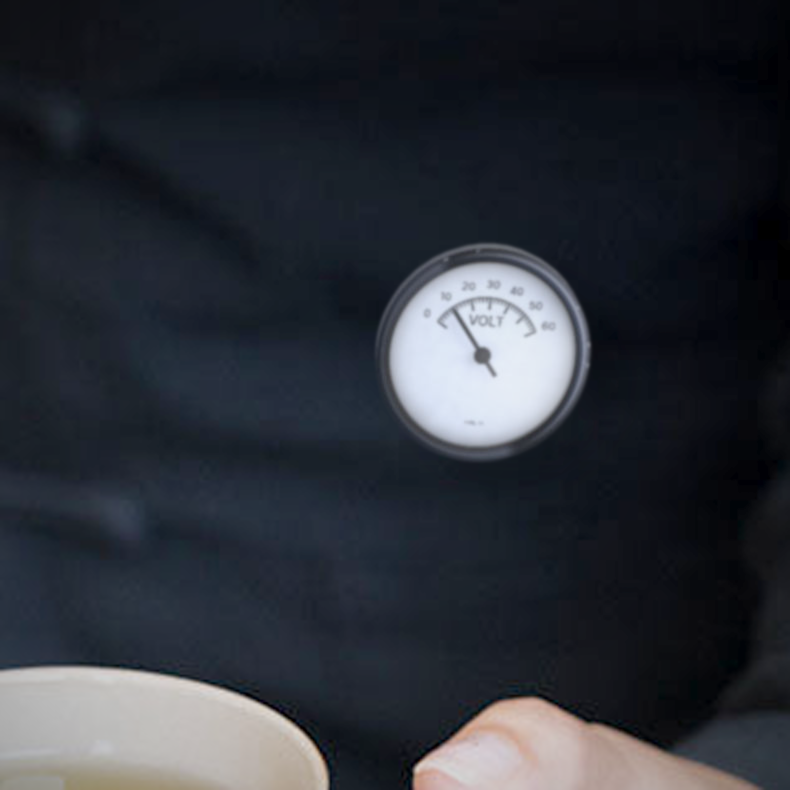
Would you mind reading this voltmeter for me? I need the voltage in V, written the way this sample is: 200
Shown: 10
